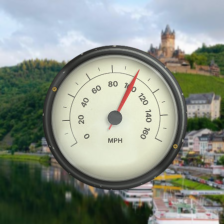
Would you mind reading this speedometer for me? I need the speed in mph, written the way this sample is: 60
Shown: 100
